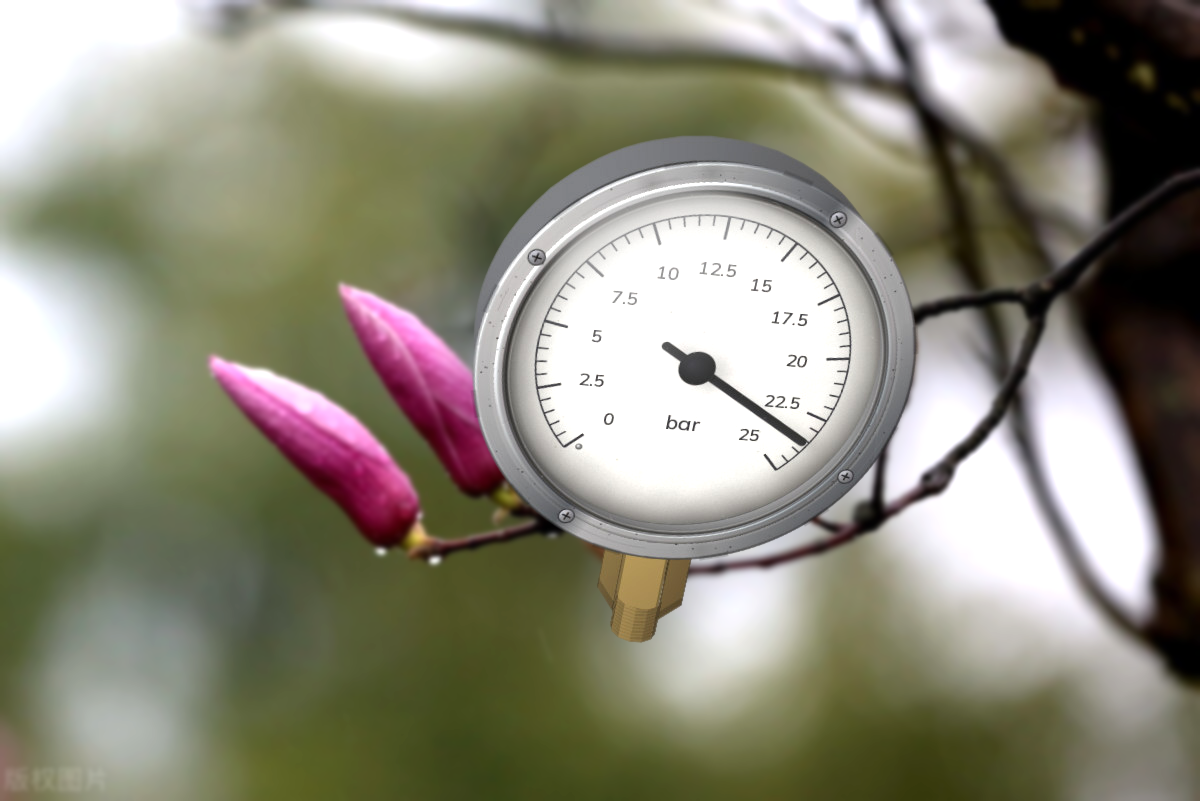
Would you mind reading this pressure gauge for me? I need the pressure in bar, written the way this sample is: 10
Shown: 23.5
